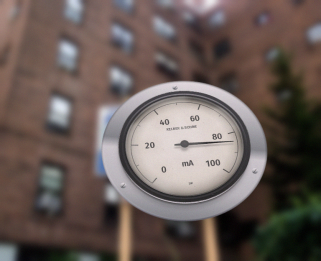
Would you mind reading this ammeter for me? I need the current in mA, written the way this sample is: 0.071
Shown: 85
